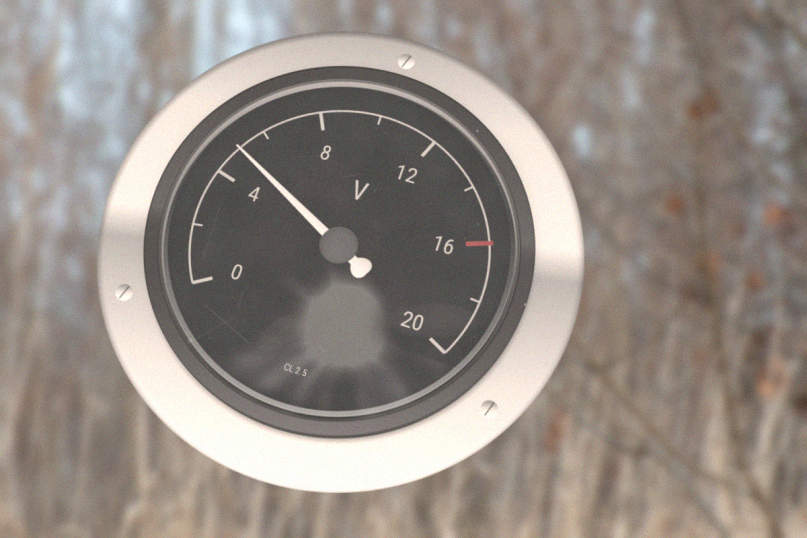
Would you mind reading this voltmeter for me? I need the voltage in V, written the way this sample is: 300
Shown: 5
